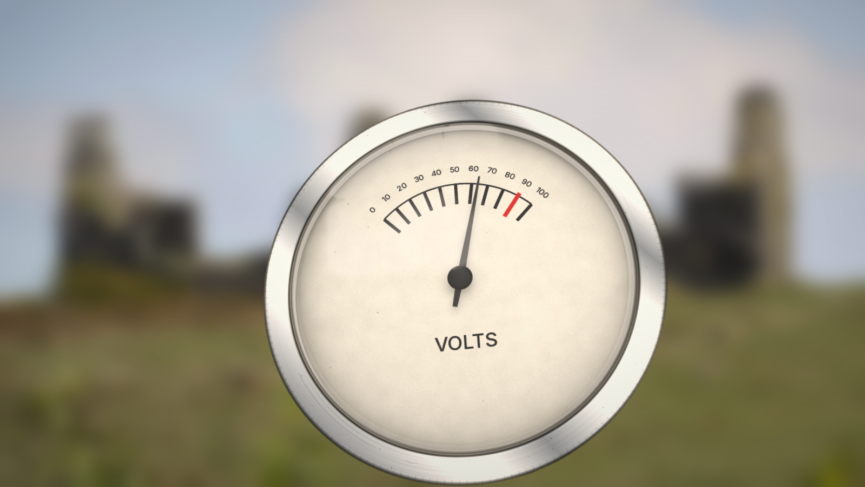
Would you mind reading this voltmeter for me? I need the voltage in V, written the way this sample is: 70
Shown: 65
